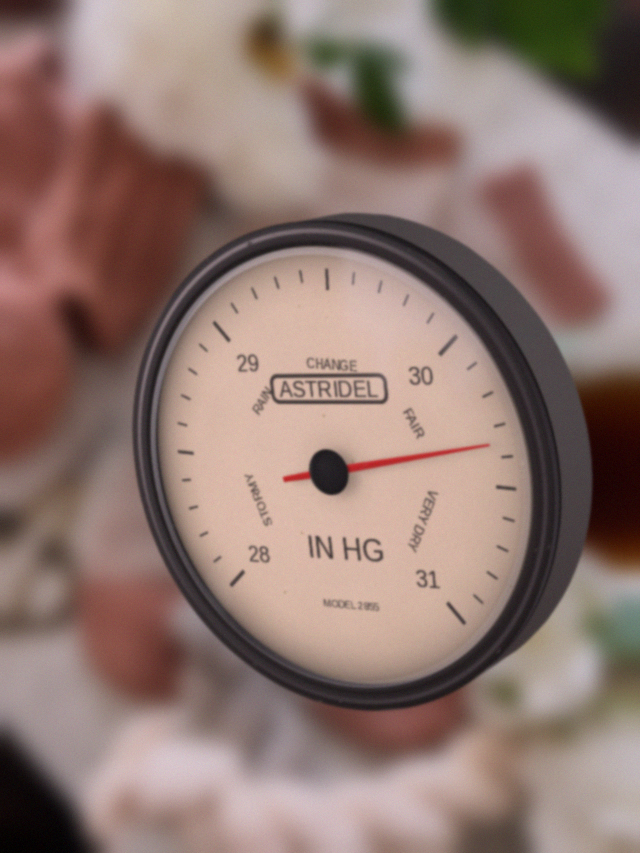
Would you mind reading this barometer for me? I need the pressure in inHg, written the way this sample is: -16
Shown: 30.35
